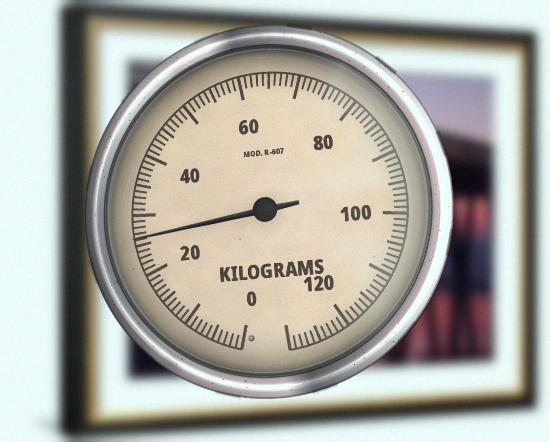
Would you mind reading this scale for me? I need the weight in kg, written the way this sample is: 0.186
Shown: 26
